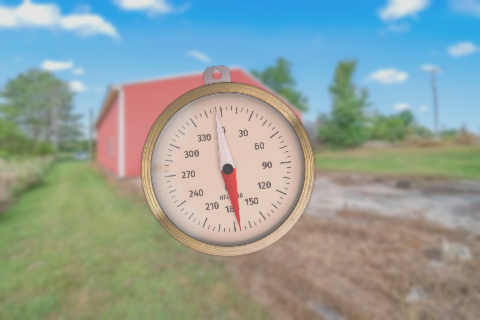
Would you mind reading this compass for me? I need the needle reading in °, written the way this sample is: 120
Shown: 175
